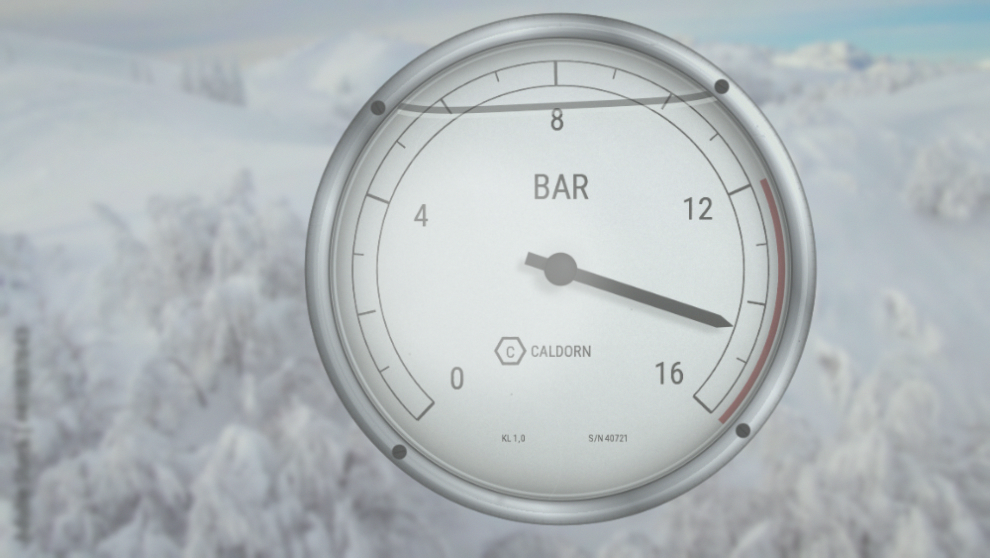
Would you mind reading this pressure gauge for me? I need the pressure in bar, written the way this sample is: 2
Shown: 14.5
